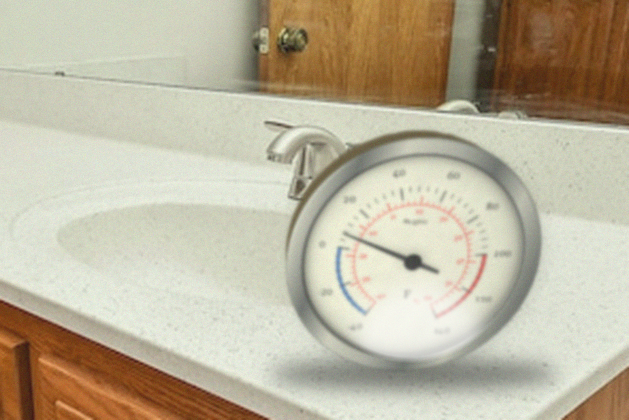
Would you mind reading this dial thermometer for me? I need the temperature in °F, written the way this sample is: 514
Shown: 8
